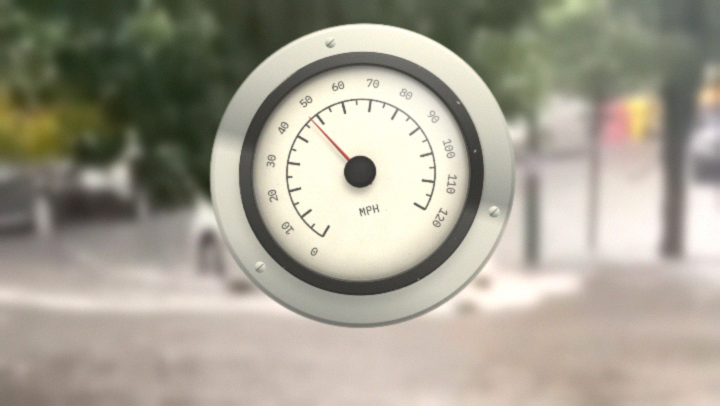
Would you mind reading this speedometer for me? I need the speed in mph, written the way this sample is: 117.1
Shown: 47.5
